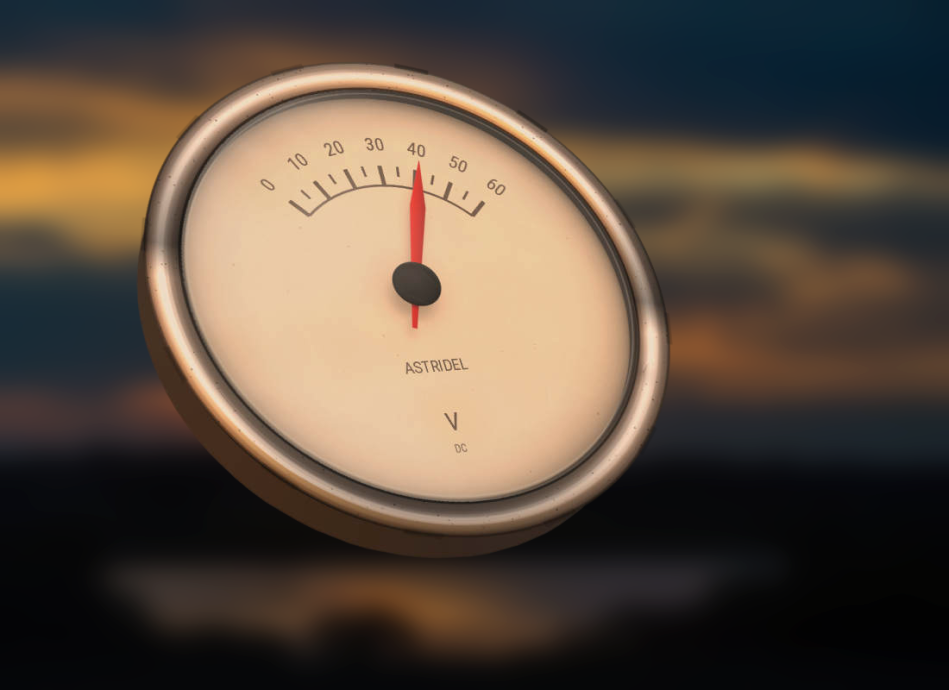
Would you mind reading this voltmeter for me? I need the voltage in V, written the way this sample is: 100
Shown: 40
